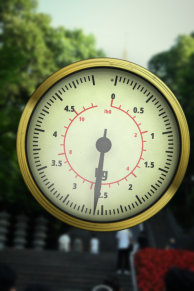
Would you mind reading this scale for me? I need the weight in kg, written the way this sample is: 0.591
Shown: 2.6
